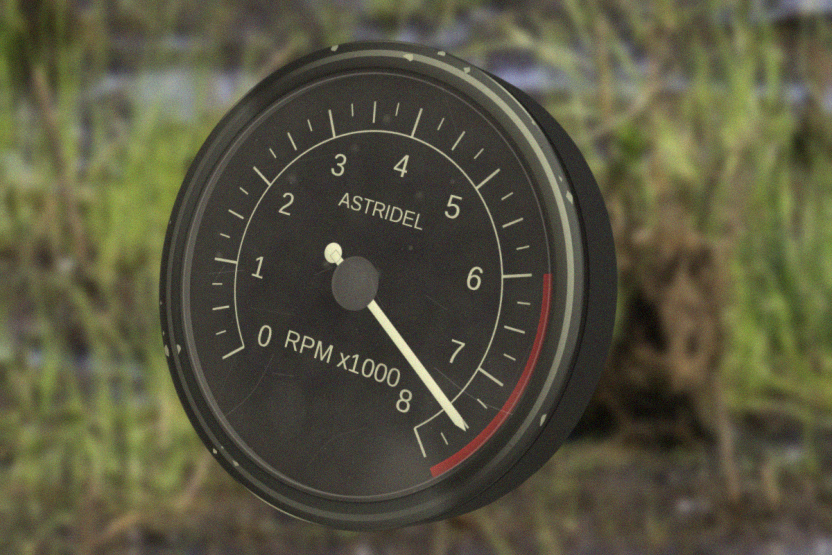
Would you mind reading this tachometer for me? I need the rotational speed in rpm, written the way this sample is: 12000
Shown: 7500
